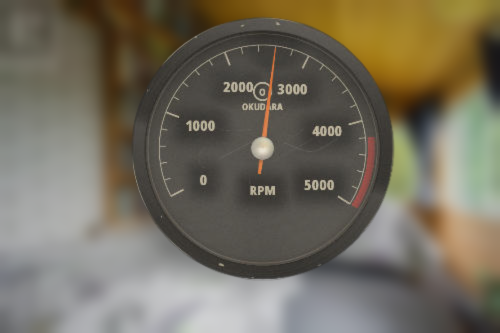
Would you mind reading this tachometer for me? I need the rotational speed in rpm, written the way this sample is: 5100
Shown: 2600
